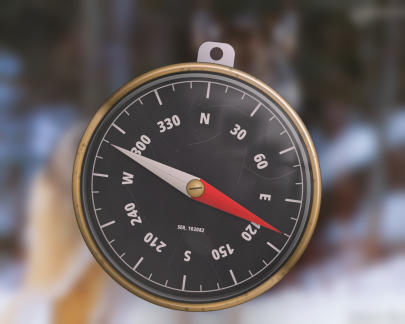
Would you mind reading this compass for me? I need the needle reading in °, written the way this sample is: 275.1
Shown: 110
